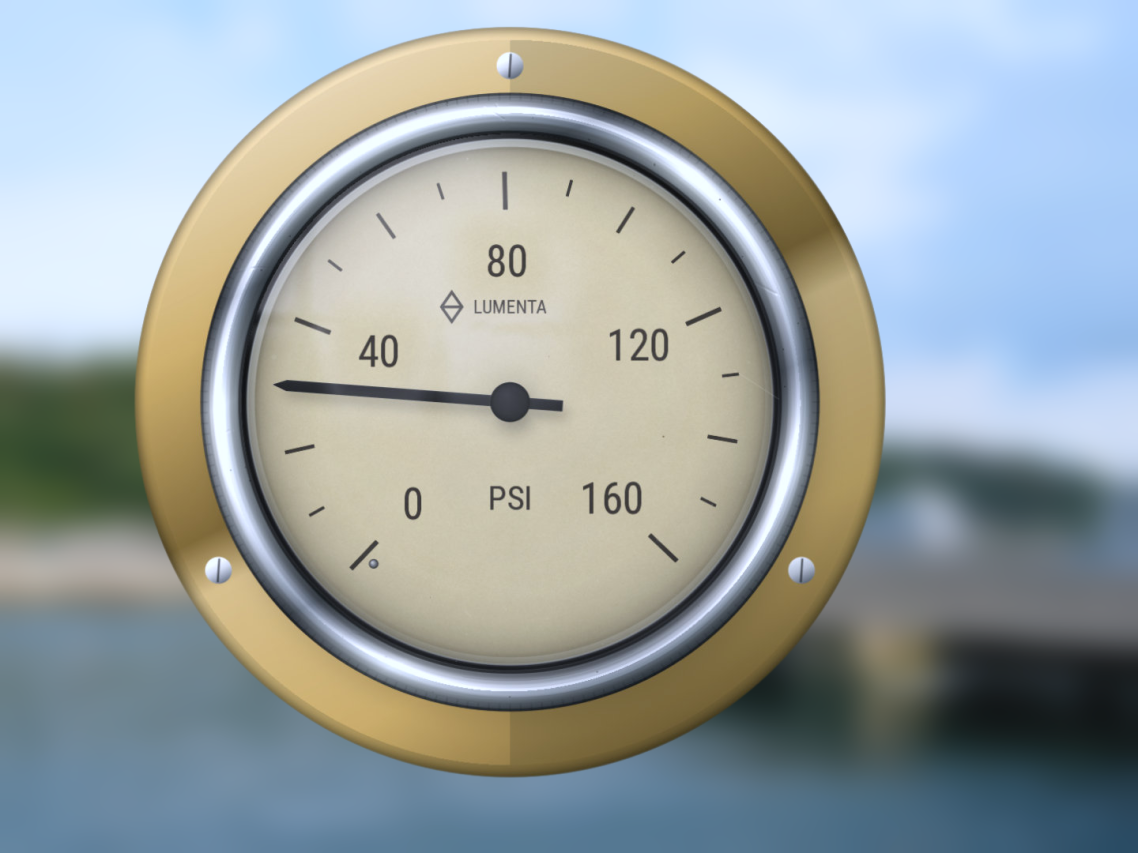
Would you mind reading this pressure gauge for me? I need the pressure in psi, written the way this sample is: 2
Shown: 30
